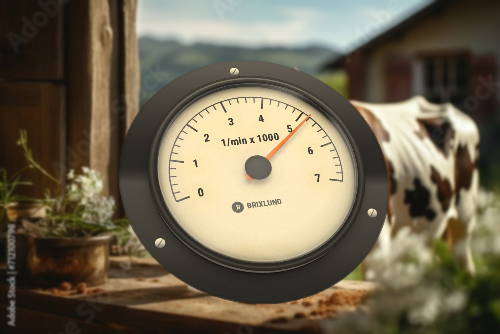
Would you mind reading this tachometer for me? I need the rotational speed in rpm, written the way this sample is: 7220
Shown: 5200
